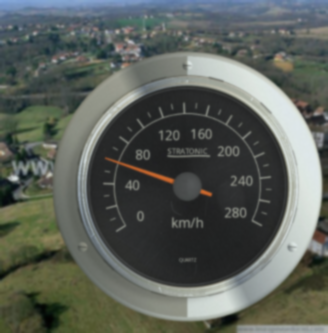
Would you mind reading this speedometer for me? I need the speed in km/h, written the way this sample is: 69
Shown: 60
